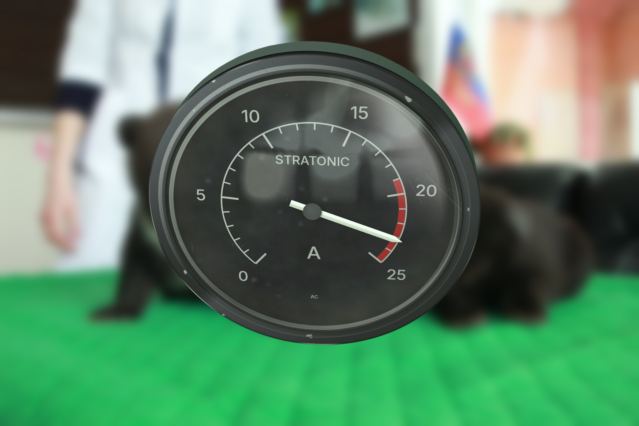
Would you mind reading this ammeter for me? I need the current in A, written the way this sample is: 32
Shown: 23
